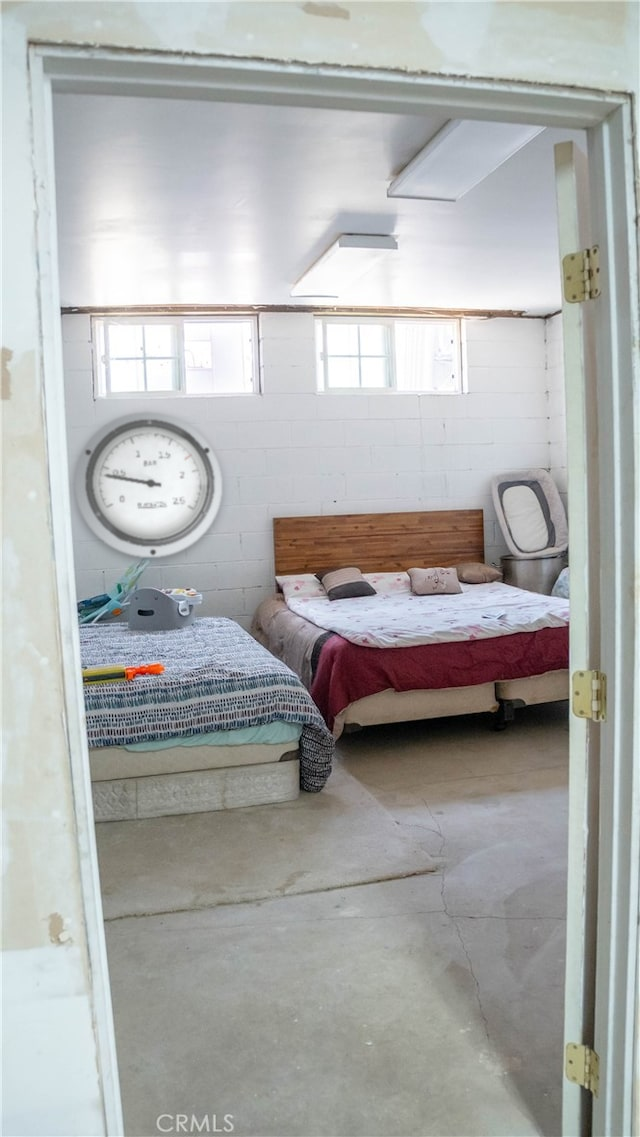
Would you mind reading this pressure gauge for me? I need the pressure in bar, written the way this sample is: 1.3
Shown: 0.4
